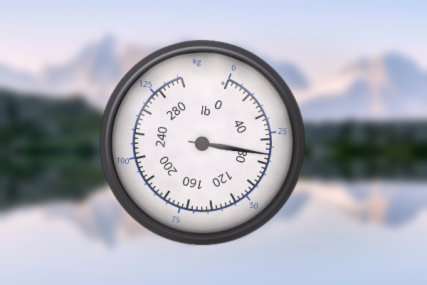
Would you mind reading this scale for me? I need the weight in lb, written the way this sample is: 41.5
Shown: 72
